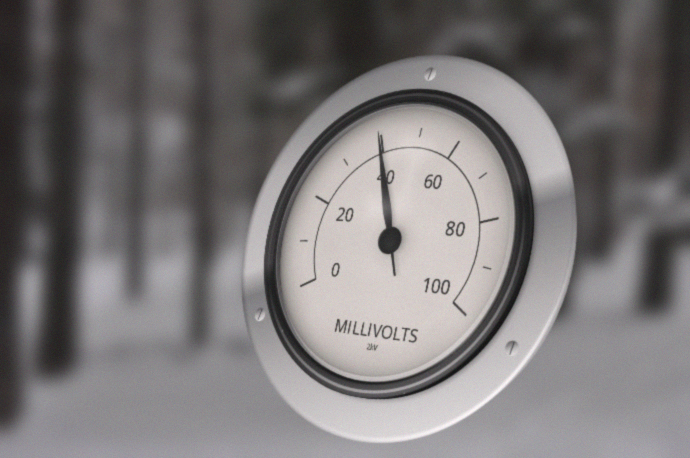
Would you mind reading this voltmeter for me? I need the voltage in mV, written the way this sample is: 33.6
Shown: 40
